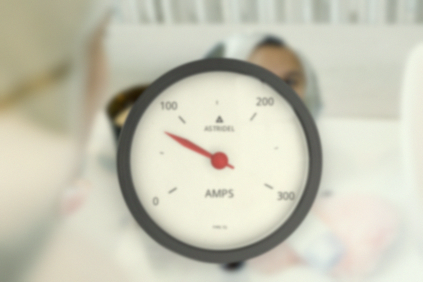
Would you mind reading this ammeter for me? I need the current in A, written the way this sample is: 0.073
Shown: 75
